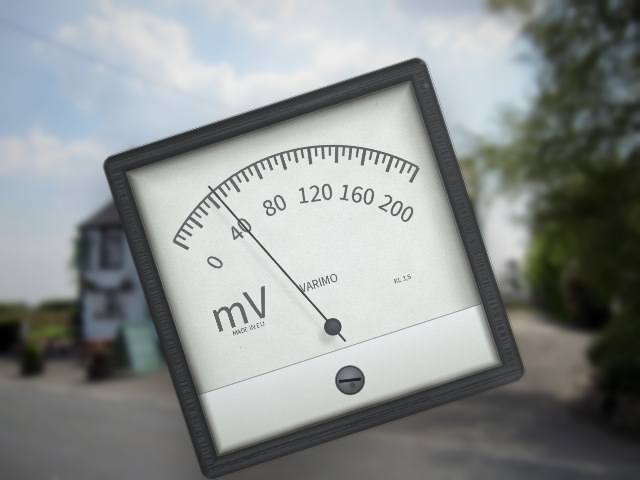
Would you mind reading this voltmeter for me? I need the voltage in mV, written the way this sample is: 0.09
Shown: 45
